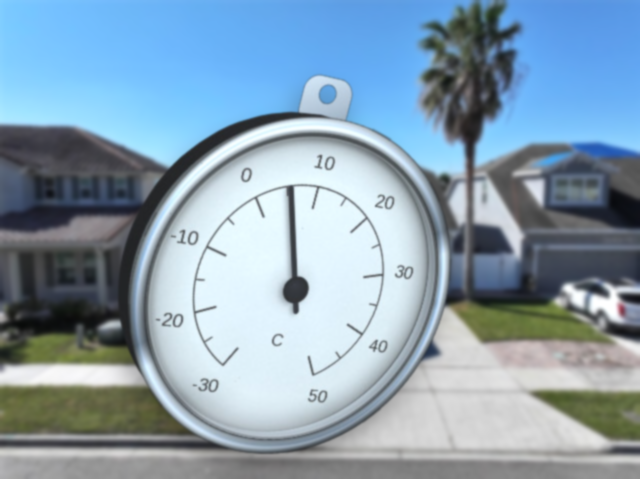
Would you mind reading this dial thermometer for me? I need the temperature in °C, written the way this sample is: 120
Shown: 5
